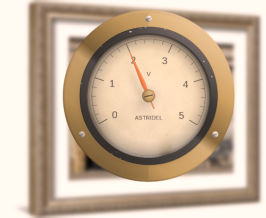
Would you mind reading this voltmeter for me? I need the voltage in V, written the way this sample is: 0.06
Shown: 2
